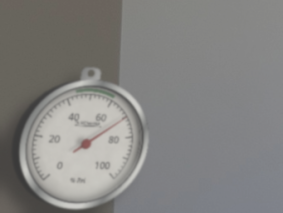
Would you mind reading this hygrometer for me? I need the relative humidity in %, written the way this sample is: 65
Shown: 70
